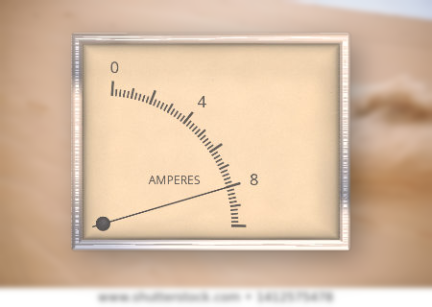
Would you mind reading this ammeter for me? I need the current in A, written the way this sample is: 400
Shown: 8
